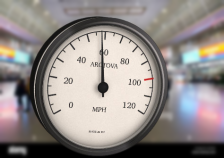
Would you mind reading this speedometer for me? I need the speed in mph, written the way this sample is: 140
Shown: 57.5
